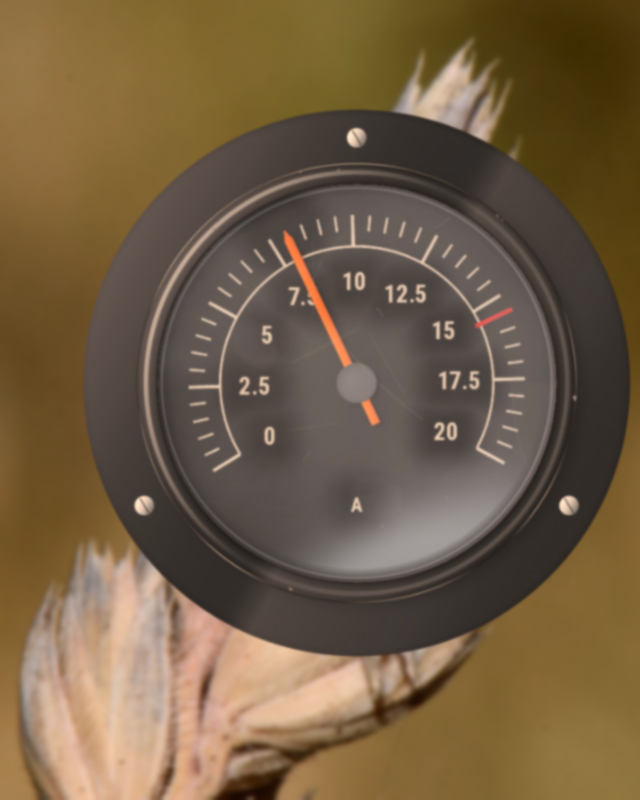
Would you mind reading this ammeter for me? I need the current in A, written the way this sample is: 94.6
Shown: 8
